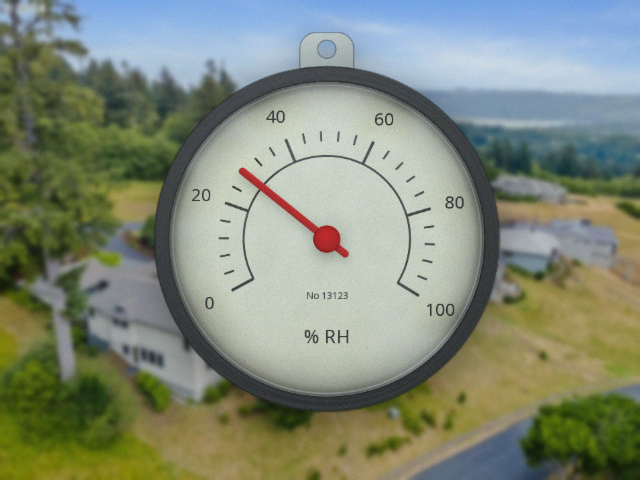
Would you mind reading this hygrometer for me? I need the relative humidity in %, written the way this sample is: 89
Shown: 28
